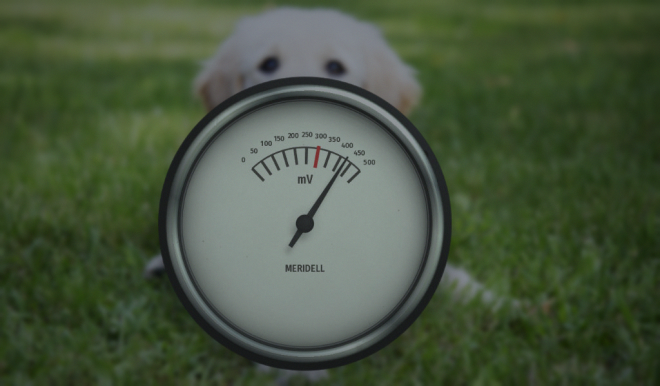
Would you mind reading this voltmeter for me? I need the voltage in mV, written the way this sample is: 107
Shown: 425
